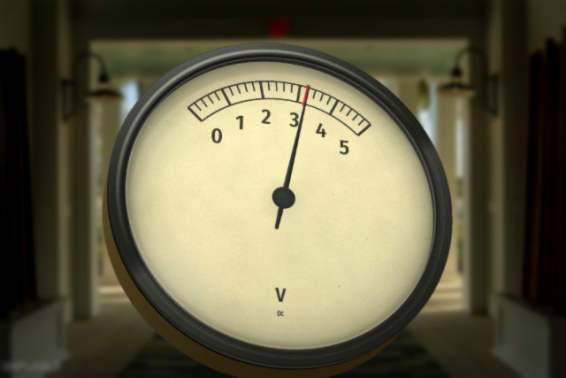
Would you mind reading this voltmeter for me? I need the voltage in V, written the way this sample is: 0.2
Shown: 3.2
